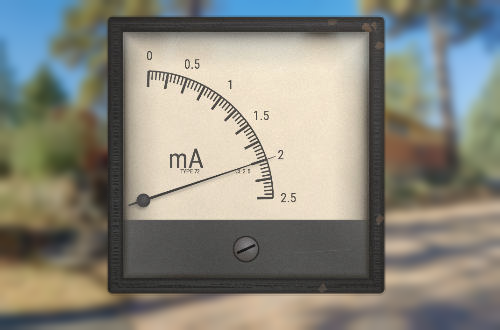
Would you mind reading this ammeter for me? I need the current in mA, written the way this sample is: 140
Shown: 2
